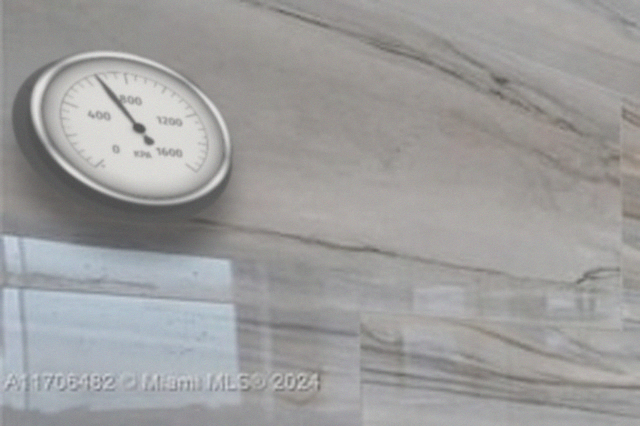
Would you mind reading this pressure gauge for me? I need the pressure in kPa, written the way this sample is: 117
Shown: 650
